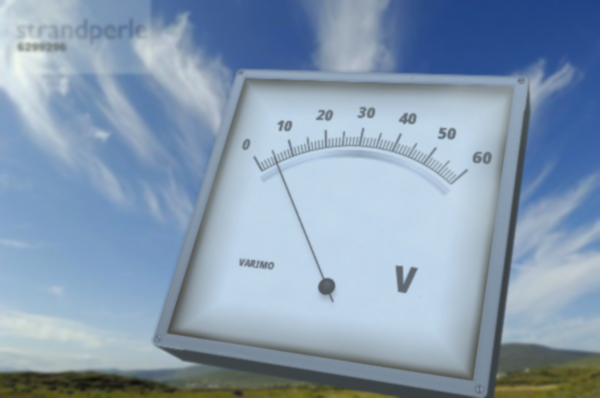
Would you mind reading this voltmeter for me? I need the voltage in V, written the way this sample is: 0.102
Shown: 5
